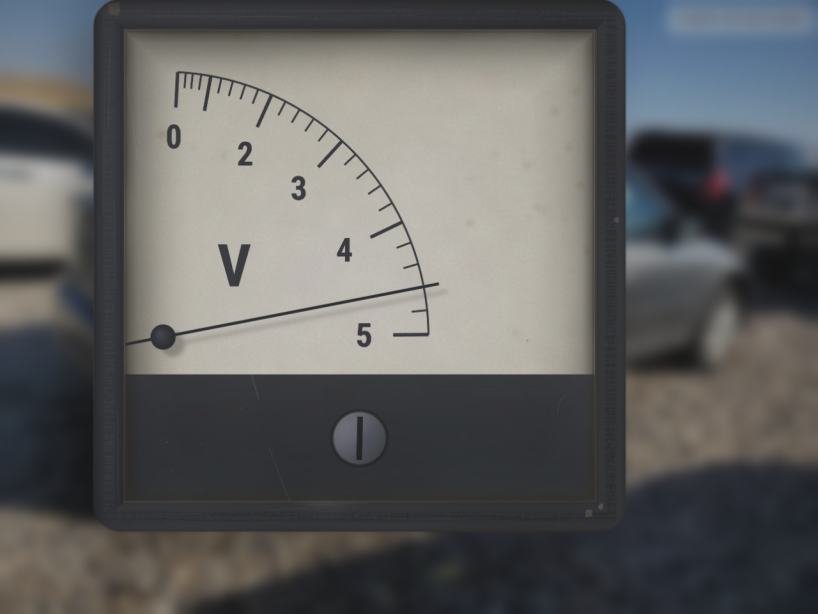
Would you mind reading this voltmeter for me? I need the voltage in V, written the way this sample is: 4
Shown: 4.6
